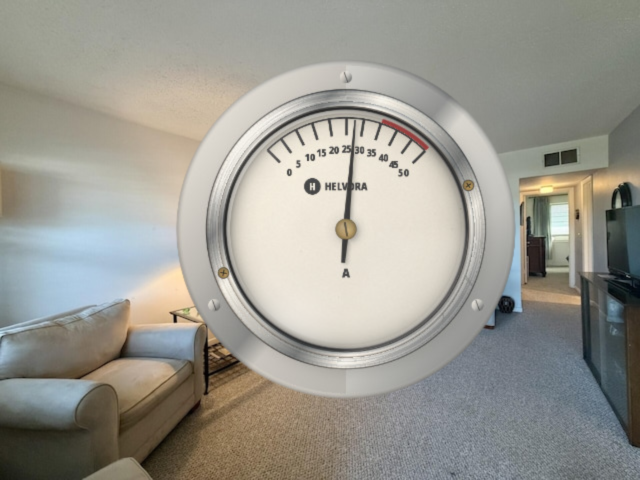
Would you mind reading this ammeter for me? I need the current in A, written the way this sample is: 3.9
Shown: 27.5
